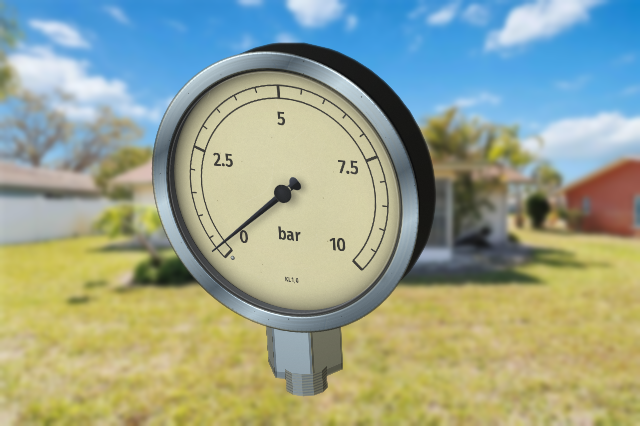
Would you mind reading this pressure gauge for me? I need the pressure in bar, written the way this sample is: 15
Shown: 0.25
